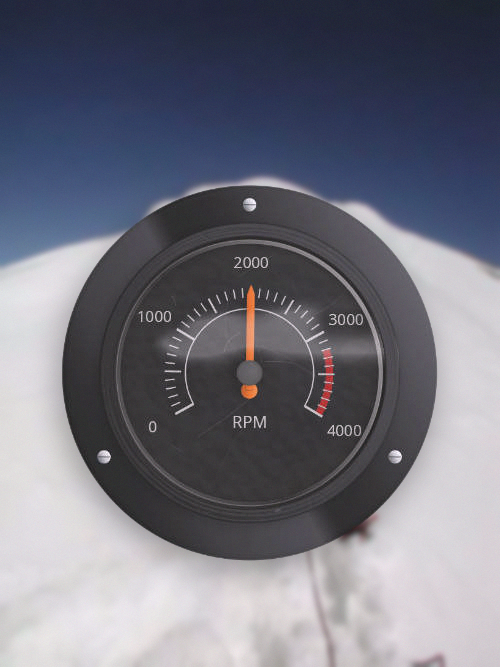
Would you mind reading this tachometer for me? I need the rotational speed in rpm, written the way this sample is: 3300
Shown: 2000
